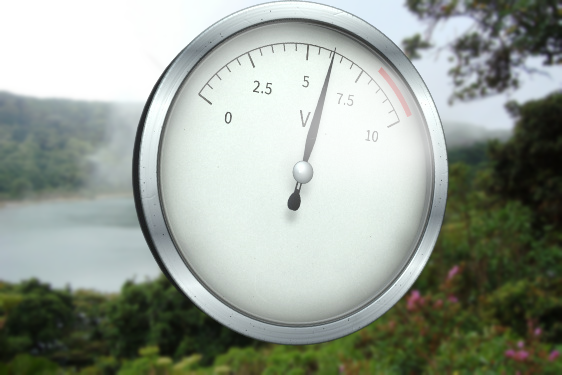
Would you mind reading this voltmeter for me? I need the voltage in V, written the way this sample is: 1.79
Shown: 6
